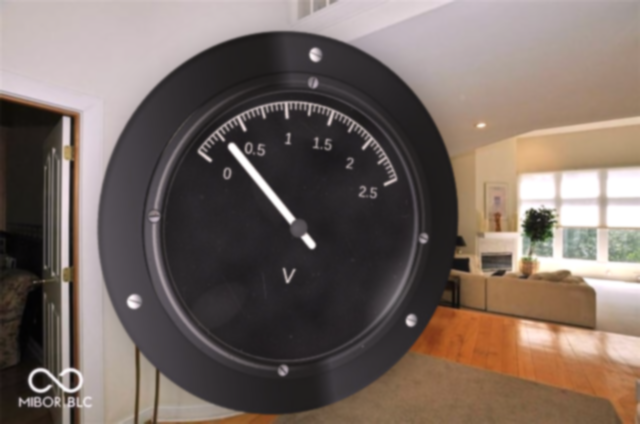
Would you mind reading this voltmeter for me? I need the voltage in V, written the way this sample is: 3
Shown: 0.25
